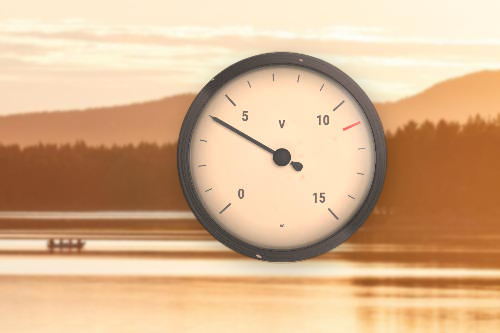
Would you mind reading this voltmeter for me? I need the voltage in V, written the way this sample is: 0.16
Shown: 4
